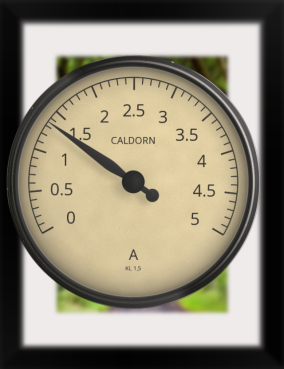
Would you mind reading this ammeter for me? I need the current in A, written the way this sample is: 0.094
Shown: 1.35
